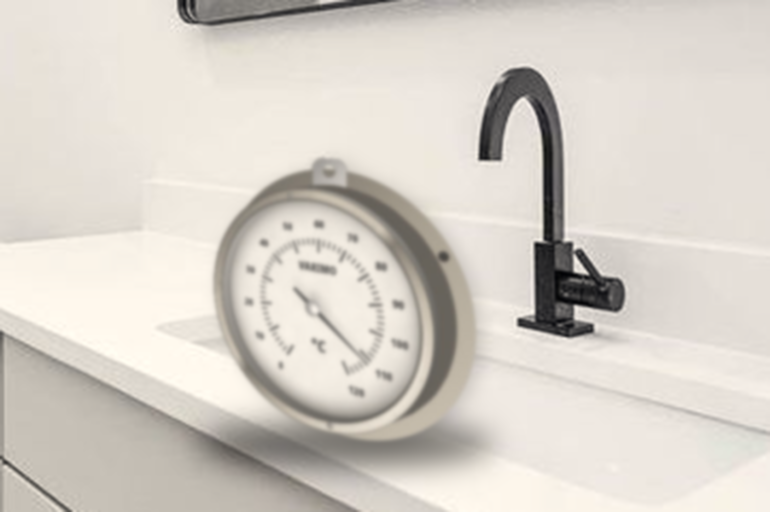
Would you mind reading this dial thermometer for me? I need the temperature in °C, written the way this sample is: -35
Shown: 110
